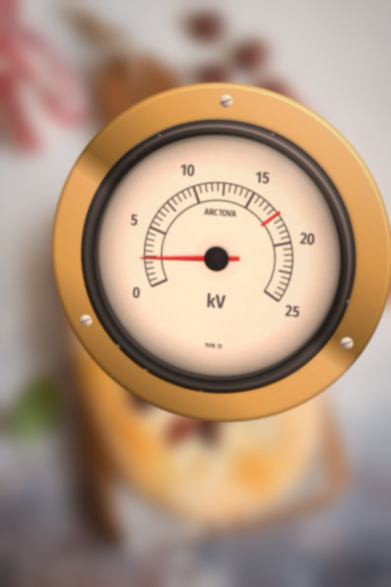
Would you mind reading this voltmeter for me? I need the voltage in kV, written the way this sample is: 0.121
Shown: 2.5
